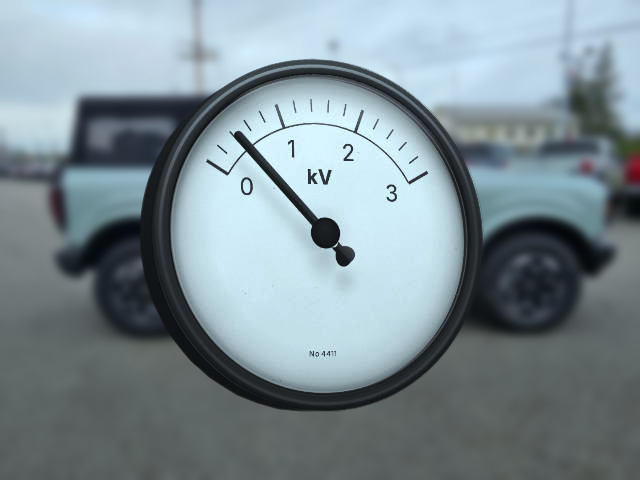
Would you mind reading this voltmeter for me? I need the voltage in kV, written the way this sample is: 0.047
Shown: 0.4
